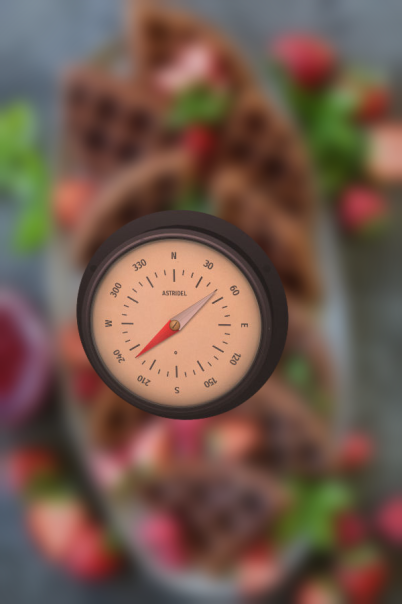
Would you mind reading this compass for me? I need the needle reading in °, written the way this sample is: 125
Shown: 230
